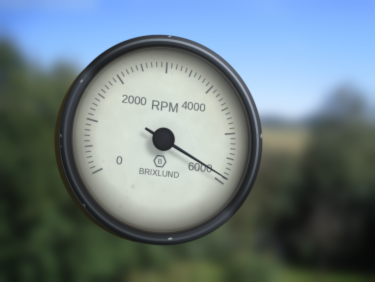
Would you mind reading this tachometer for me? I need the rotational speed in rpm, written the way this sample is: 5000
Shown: 5900
